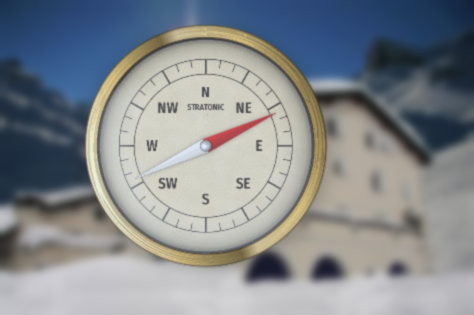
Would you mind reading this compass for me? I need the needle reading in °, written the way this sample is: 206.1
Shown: 65
